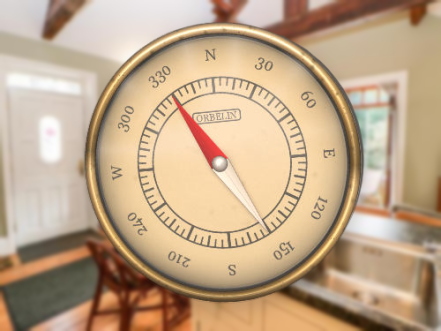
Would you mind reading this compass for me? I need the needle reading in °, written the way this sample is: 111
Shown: 330
